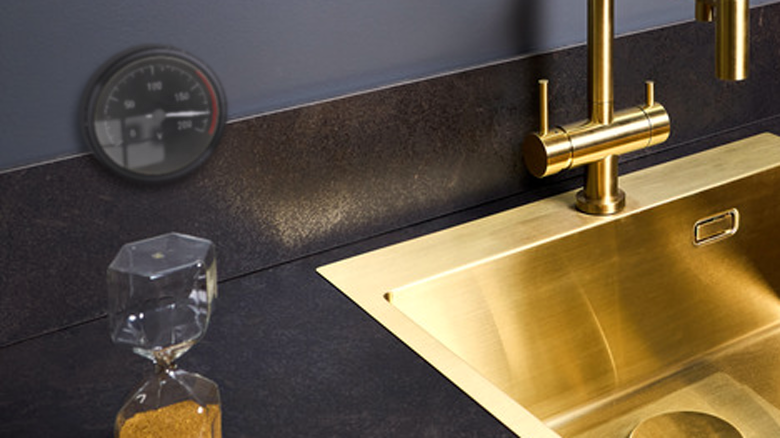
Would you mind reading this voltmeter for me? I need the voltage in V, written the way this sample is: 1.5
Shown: 180
